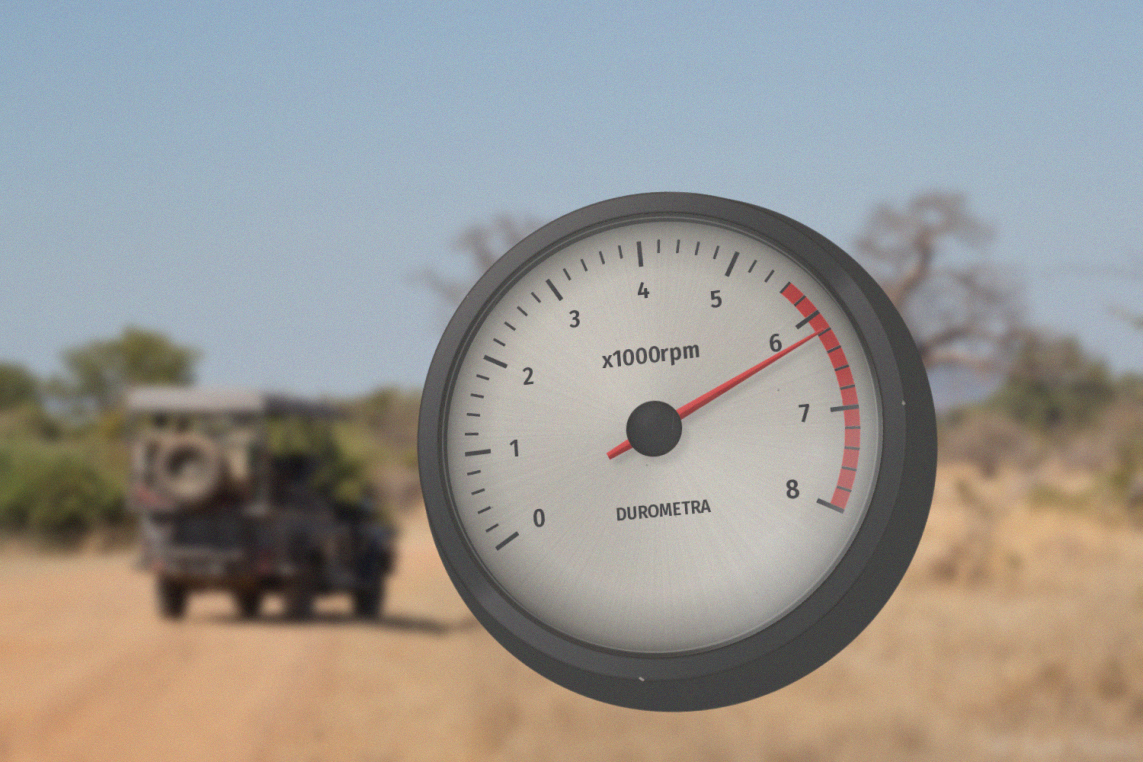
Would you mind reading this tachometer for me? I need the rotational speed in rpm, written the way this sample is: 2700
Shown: 6200
